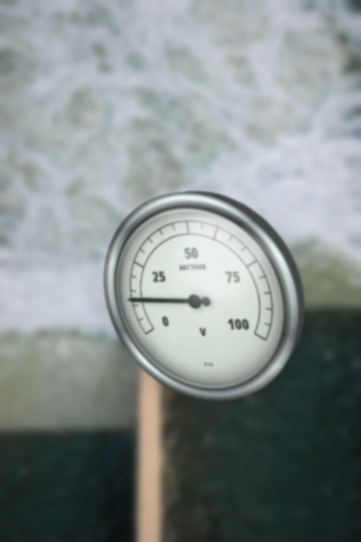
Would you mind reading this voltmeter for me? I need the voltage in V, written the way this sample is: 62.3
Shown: 12.5
